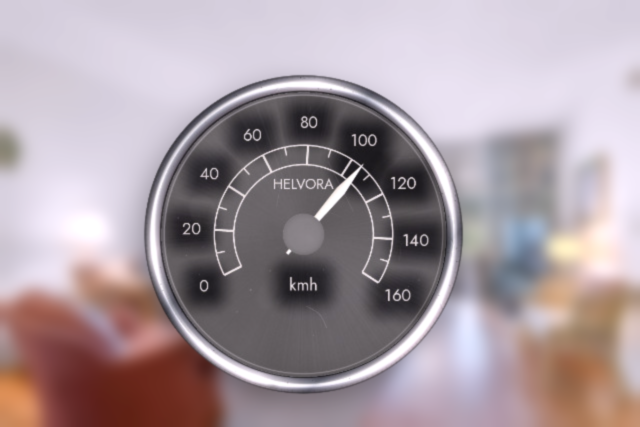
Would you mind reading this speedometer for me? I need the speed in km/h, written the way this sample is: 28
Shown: 105
